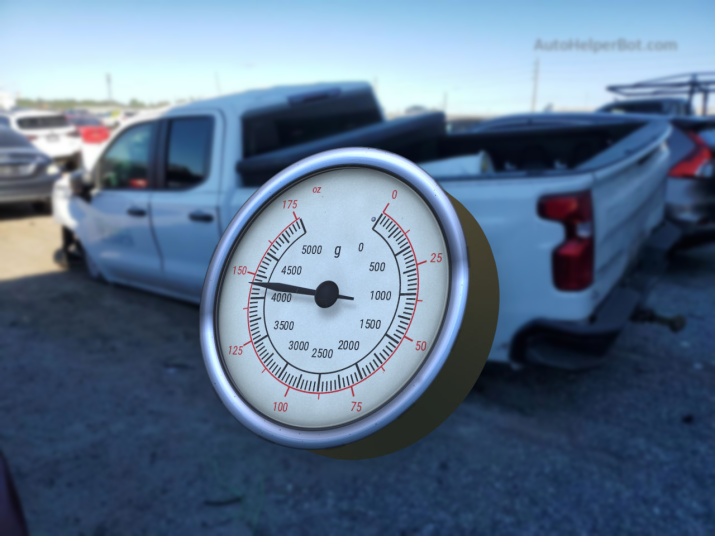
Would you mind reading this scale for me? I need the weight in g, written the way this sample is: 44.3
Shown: 4150
